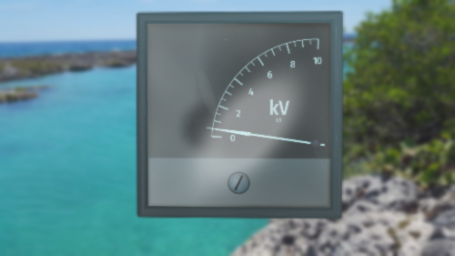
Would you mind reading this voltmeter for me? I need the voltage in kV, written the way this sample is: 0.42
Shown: 0.5
